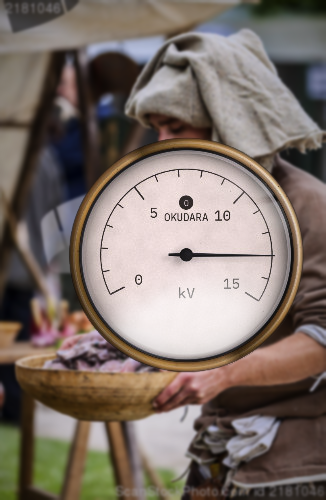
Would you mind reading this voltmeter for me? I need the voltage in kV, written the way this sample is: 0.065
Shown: 13
